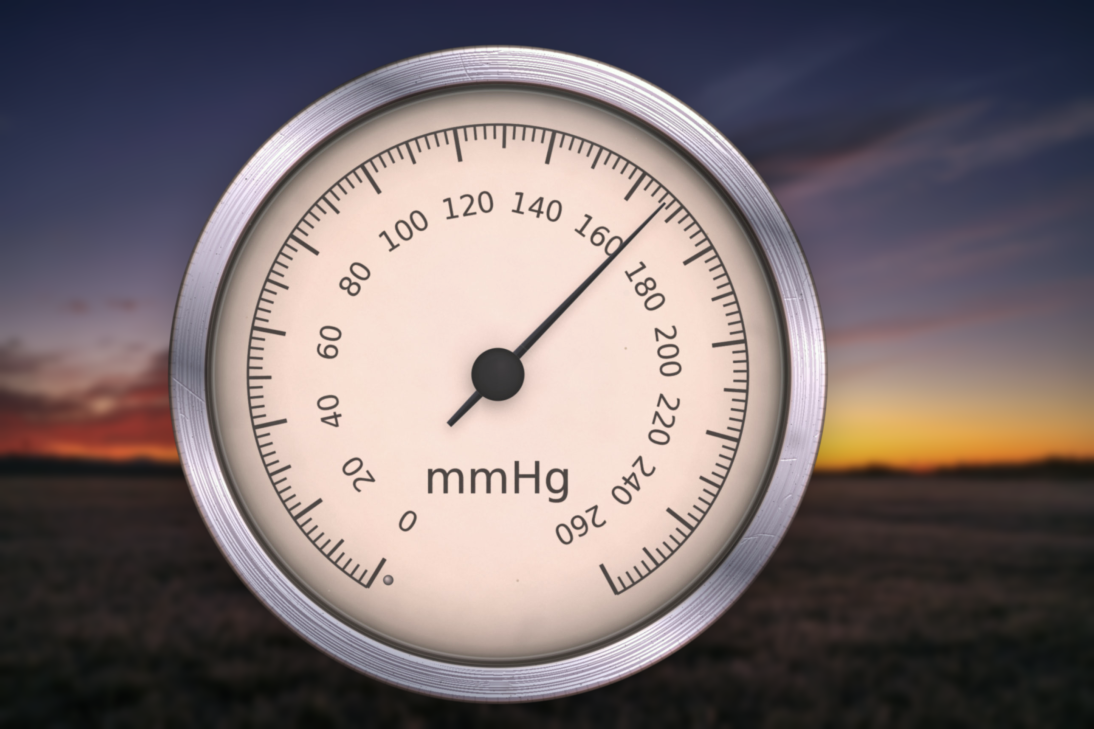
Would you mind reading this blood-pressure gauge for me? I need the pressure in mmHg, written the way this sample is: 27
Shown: 167
